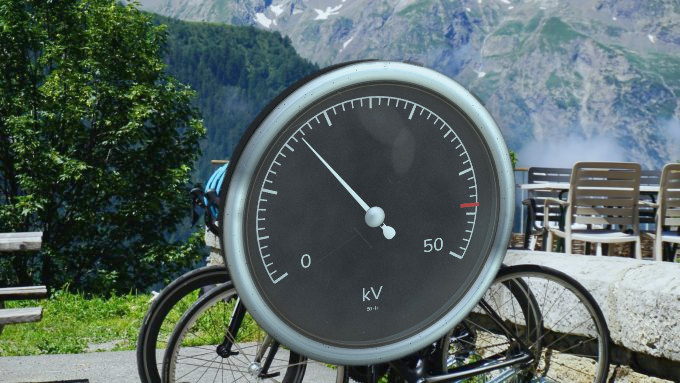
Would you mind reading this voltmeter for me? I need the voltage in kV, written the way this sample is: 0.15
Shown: 16.5
